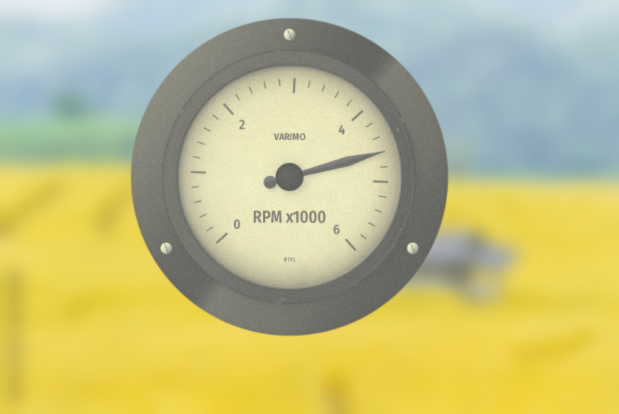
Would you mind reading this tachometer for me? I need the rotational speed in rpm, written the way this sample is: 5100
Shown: 4600
